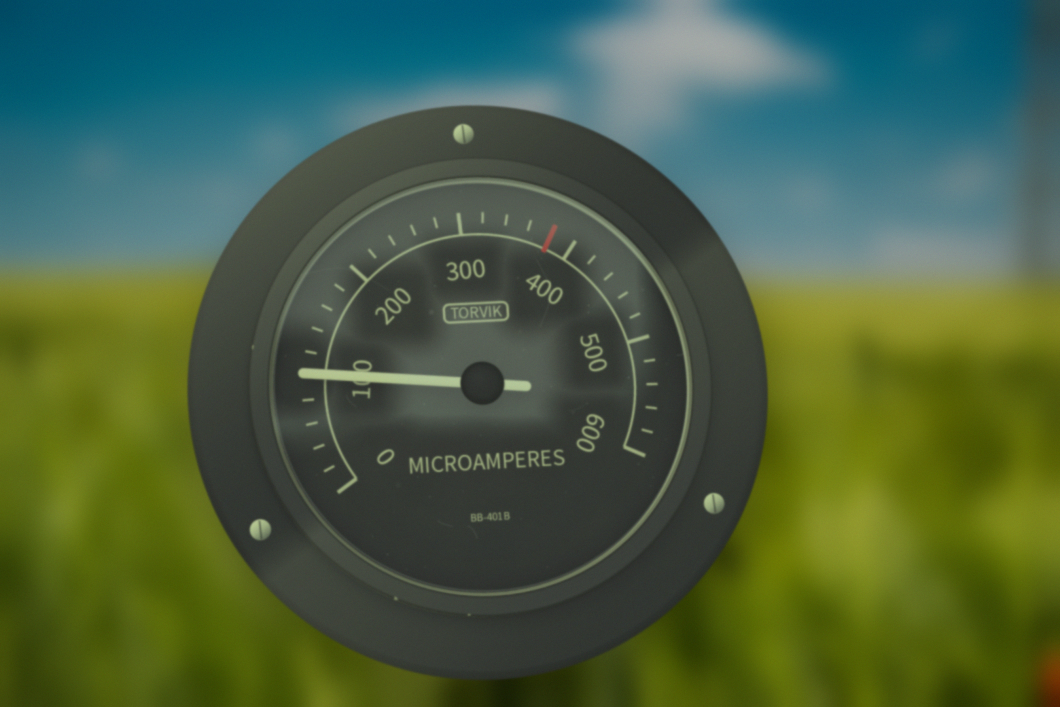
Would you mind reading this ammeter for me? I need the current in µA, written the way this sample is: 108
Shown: 100
